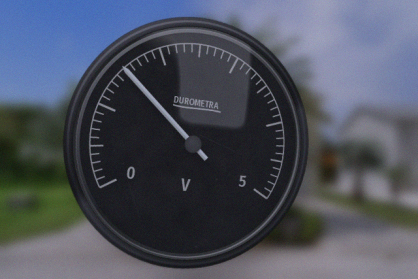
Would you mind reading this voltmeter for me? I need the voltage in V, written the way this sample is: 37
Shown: 1.5
